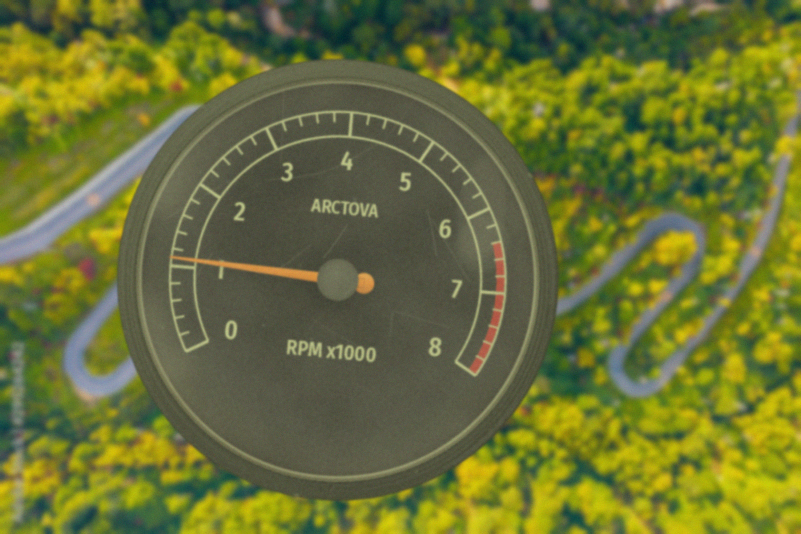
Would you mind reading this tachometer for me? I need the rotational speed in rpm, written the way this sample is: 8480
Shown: 1100
